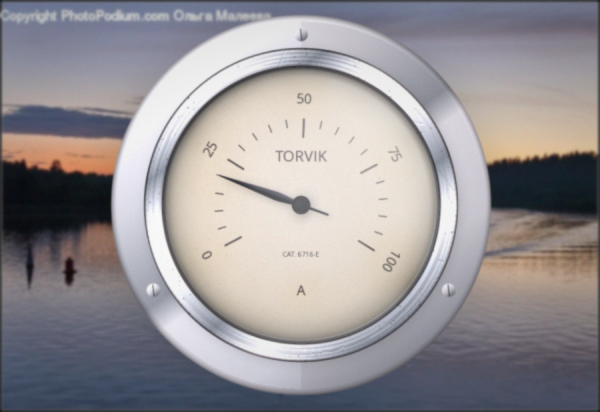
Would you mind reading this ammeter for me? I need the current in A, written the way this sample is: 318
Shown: 20
